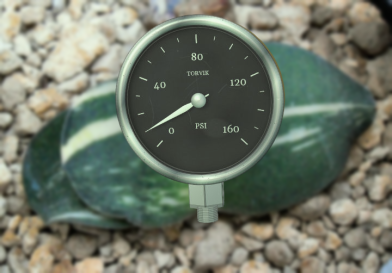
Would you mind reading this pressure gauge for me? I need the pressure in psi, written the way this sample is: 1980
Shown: 10
